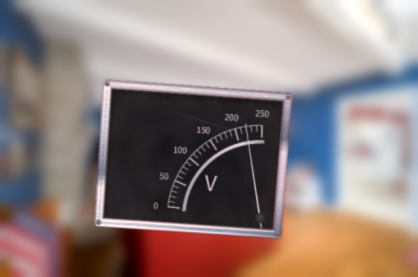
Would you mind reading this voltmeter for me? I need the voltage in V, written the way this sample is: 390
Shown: 220
